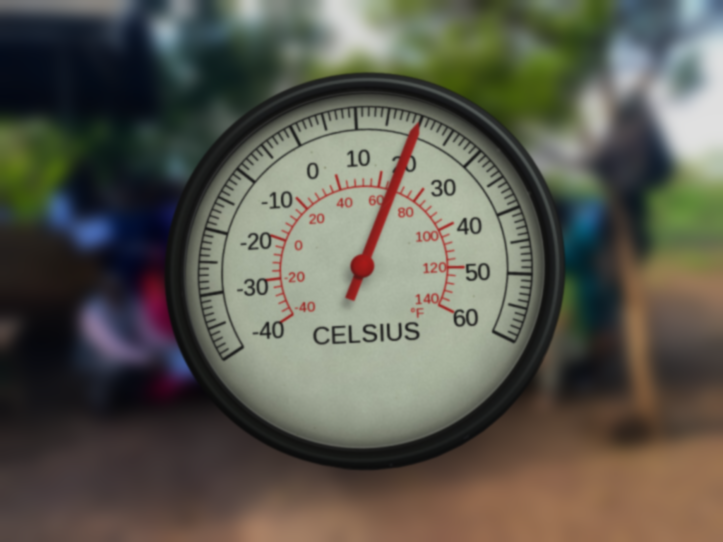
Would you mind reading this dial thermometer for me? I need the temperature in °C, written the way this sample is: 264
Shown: 20
